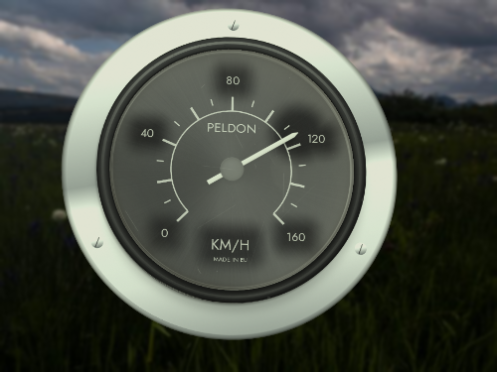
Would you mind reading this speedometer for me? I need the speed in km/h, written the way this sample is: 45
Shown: 115
